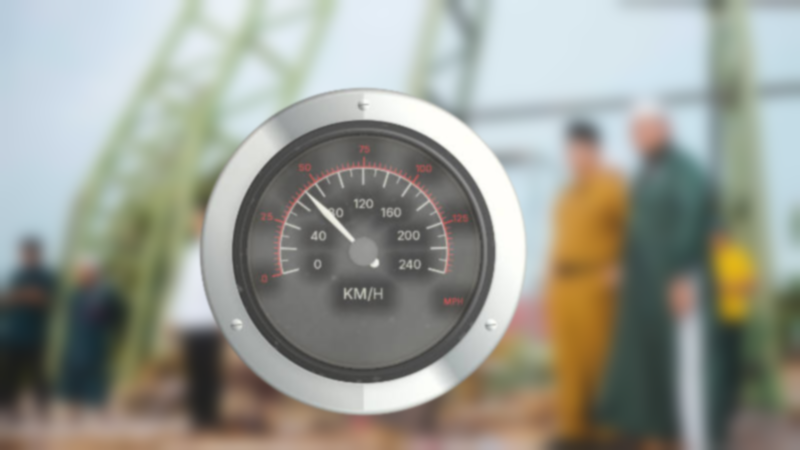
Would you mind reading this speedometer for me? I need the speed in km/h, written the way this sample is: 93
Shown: 70
